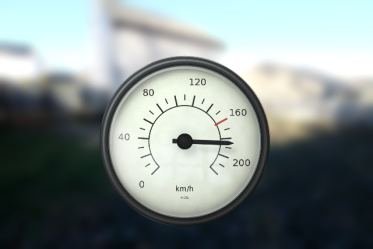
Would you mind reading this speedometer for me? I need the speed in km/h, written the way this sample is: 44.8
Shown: 185
